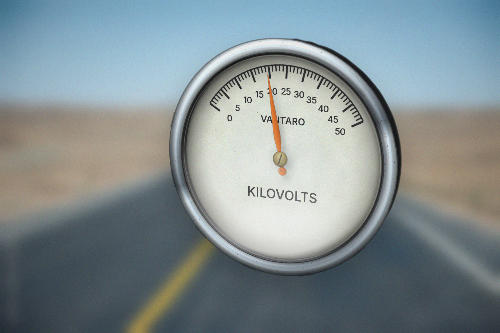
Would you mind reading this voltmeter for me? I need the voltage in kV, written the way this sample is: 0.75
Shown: 20
